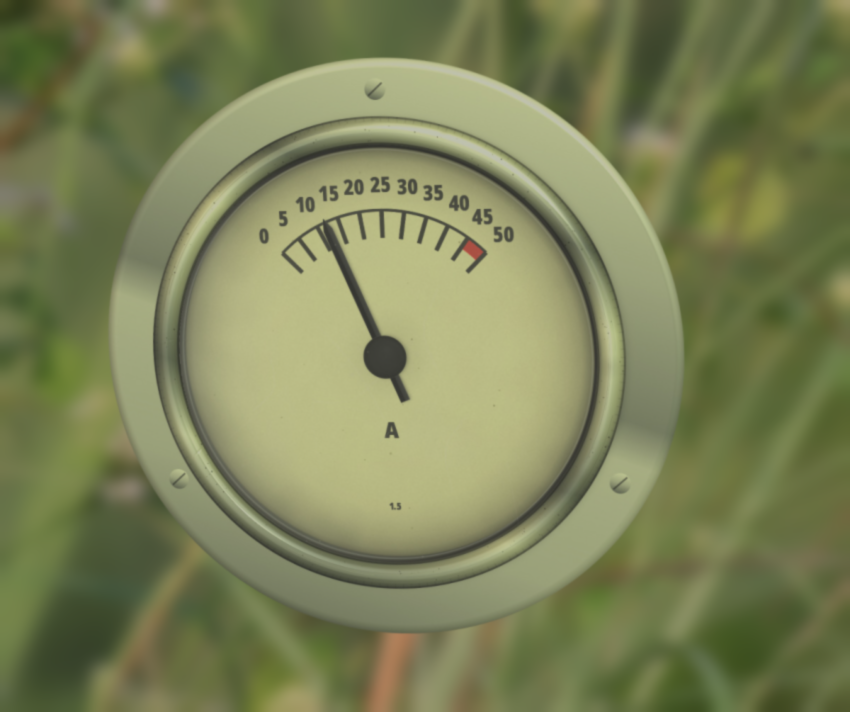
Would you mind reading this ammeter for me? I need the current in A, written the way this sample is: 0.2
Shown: 12.5
